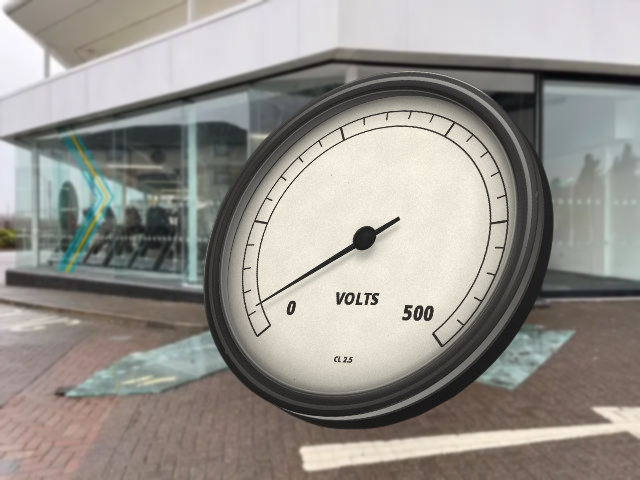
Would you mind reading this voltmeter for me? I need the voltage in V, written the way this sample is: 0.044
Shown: 20
